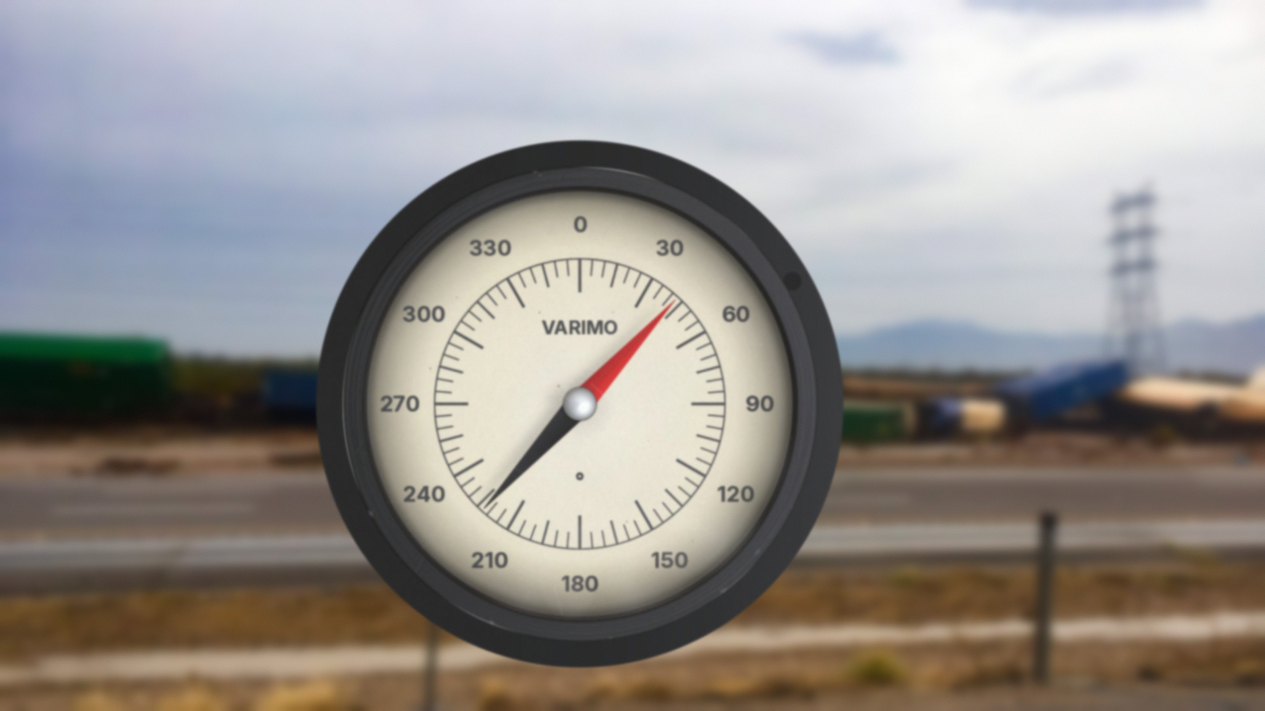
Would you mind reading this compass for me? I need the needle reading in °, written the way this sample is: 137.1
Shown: 42.5
